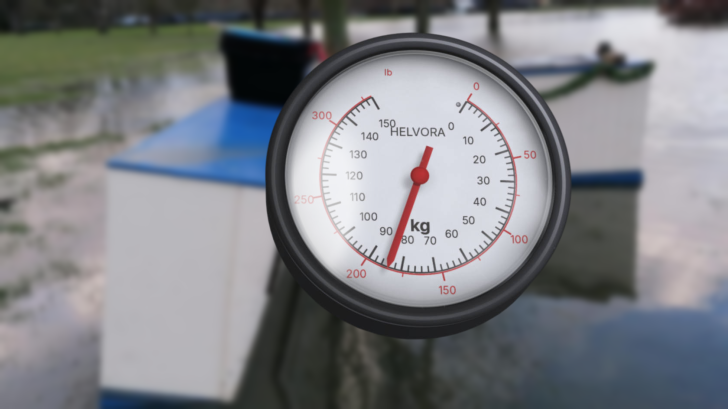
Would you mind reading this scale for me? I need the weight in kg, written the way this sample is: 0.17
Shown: 84
